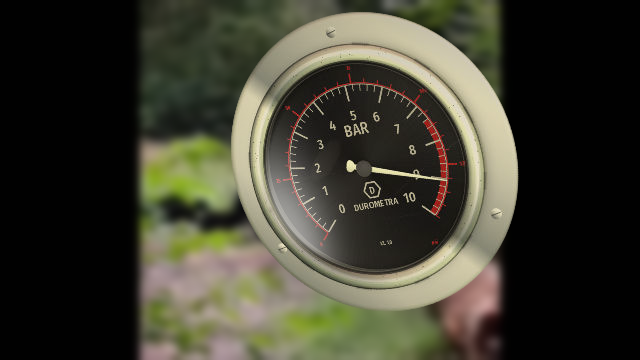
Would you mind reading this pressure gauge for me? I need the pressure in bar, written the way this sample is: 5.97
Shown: 9
